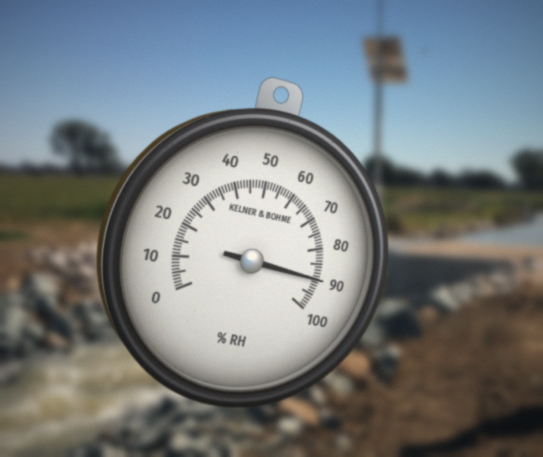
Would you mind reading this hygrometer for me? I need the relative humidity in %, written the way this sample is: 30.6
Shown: 90
